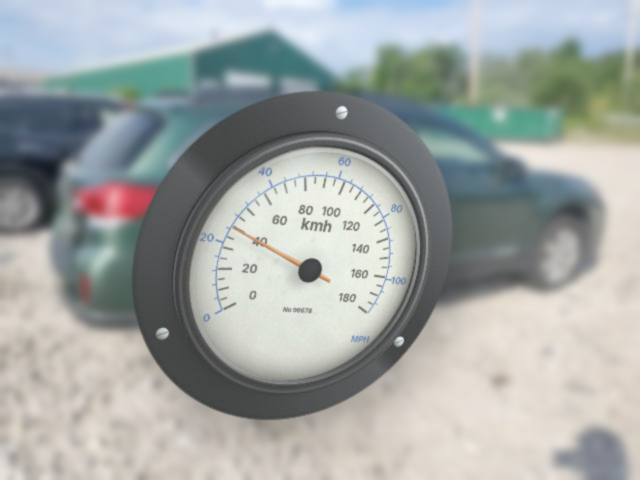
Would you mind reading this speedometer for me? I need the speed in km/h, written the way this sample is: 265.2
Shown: 40
